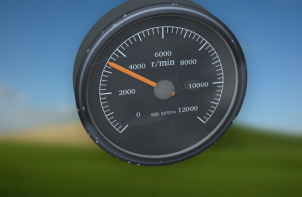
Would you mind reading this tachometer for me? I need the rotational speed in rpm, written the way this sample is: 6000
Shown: 3400
